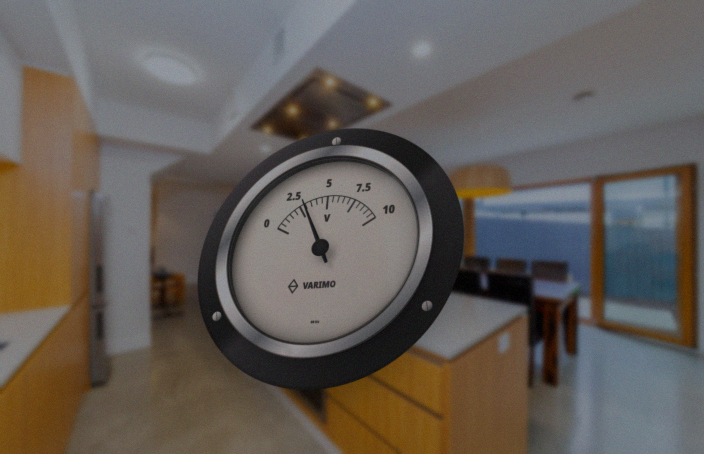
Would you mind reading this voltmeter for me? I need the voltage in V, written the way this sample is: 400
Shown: 3
